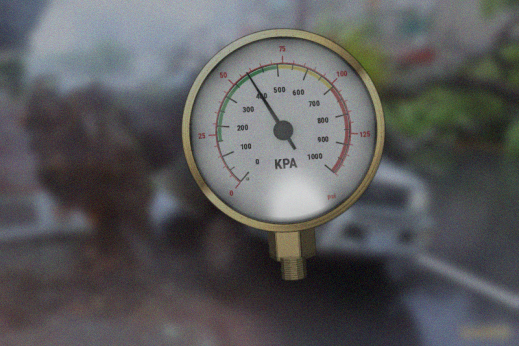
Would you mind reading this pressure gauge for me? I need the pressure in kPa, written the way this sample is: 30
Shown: 400
